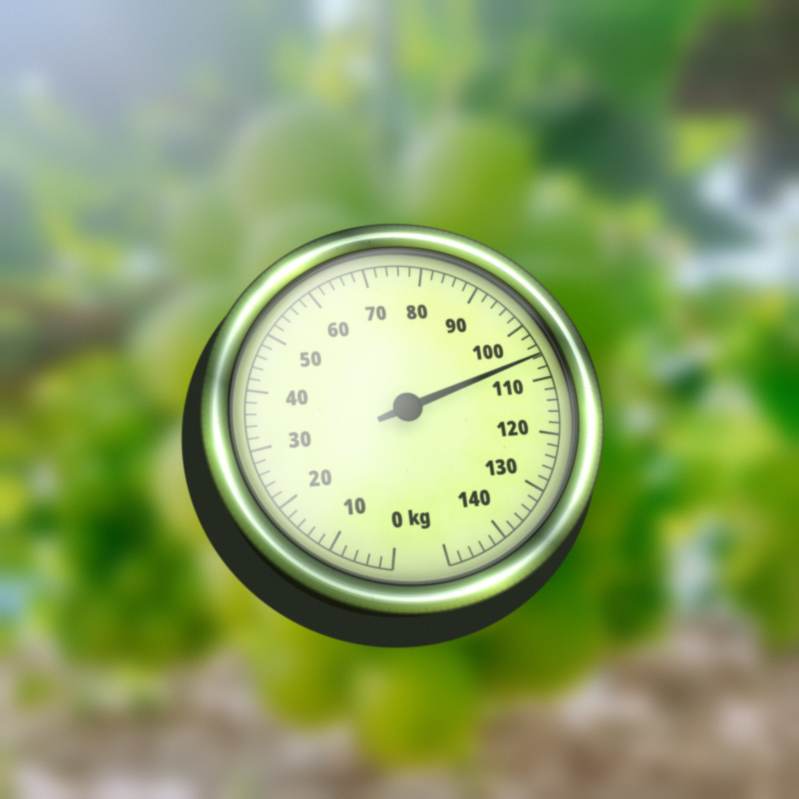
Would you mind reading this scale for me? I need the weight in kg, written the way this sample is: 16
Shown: 106
